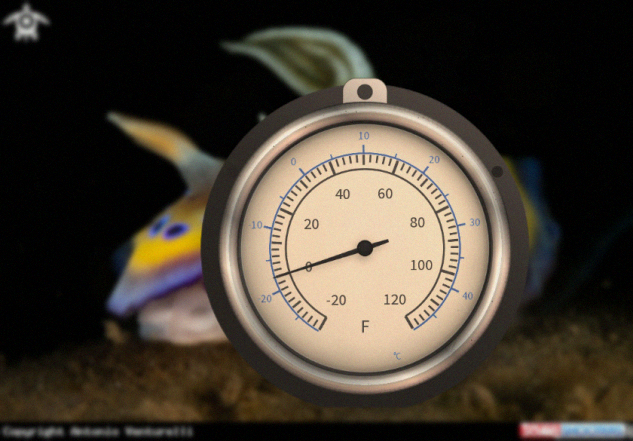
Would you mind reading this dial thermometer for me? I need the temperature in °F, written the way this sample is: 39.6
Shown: 0
